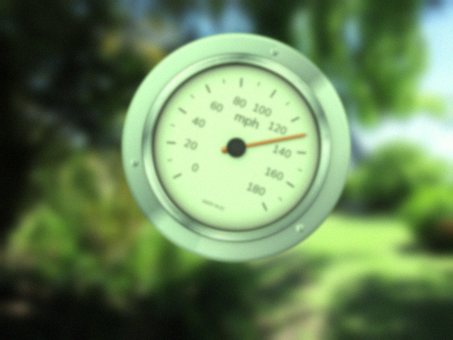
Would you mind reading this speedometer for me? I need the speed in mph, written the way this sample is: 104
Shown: 130
